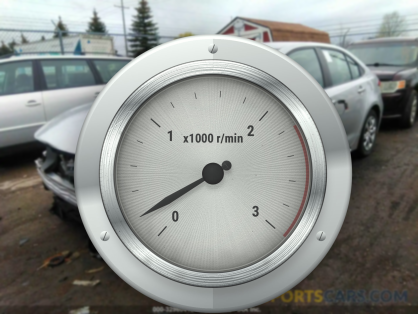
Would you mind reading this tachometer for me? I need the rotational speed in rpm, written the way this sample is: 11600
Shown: 200
